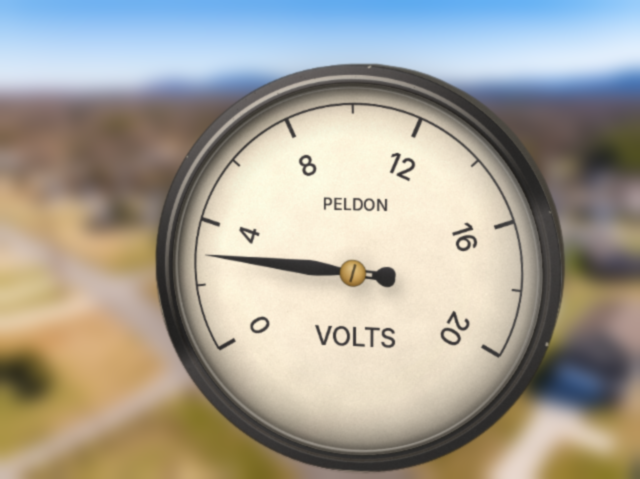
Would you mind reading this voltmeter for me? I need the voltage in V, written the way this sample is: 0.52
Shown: 3
